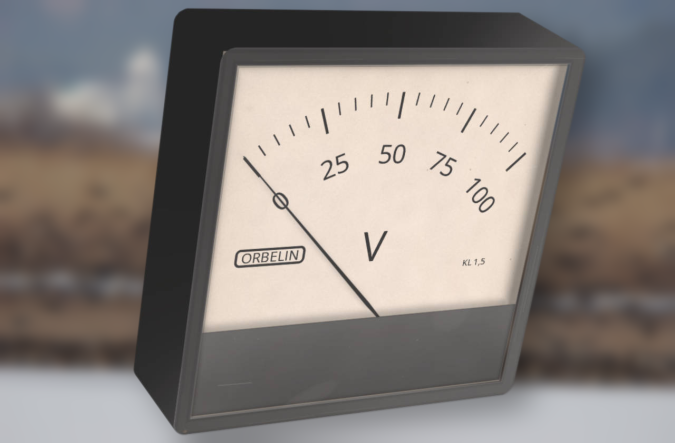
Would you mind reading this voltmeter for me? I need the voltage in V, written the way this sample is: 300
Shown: 0
